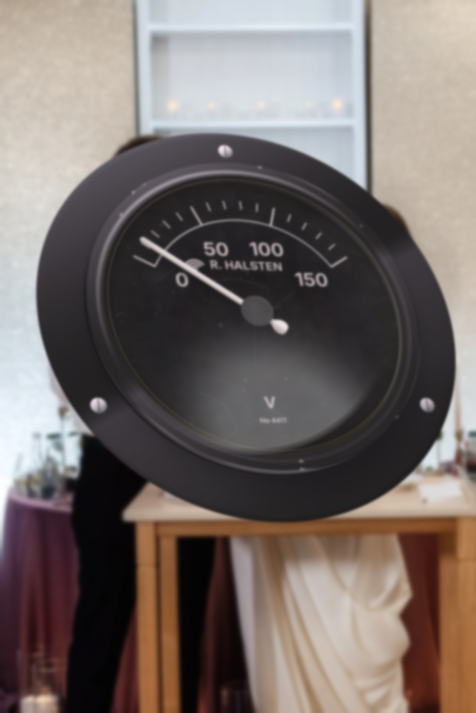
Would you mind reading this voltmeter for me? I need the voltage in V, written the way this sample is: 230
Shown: 10
